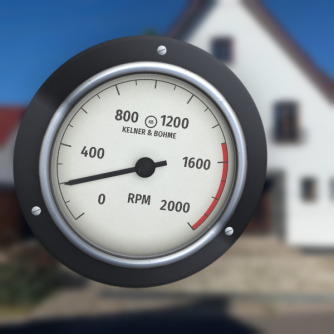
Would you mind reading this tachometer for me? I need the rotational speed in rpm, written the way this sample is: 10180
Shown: 200
